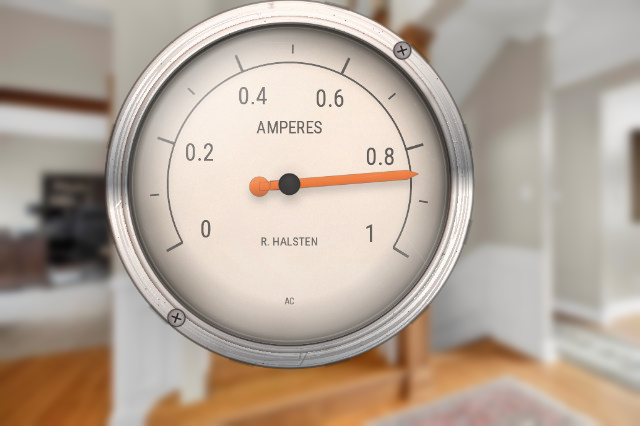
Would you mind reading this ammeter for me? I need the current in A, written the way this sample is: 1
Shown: 0.85
